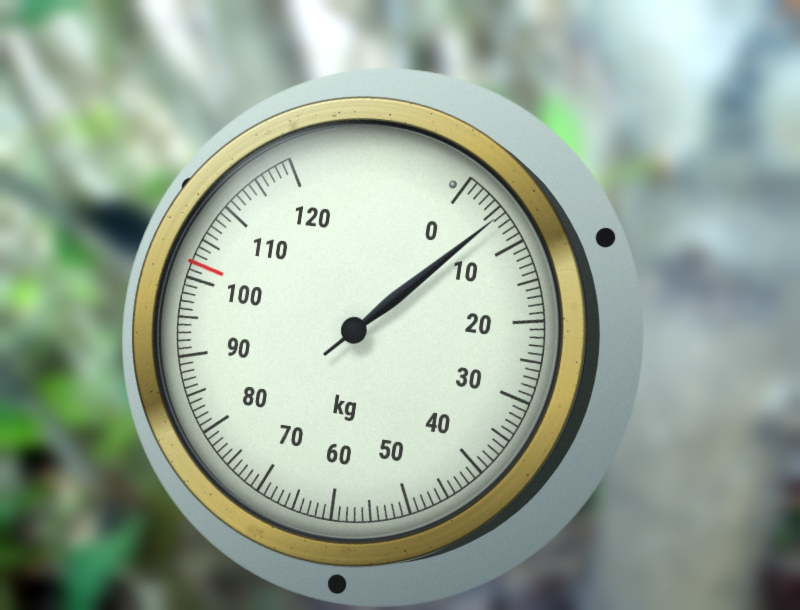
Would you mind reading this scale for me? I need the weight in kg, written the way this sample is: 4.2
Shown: 6
